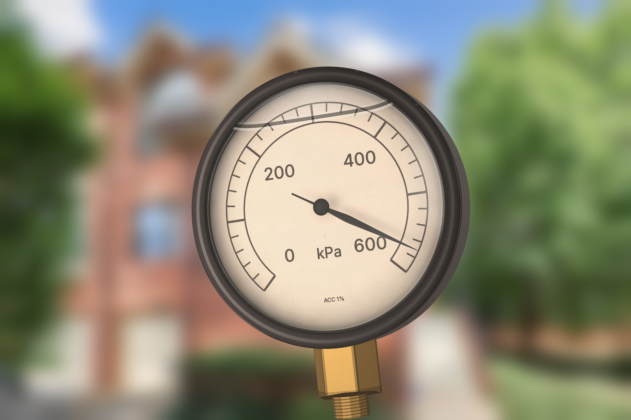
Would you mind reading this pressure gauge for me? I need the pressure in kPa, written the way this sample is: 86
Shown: 570
